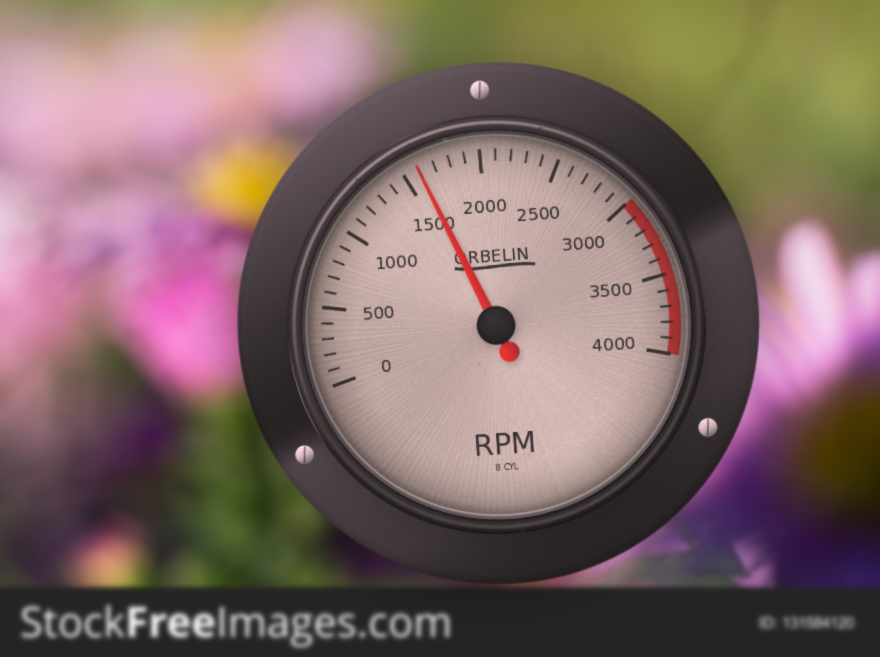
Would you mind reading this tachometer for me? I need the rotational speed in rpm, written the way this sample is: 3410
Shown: 1600
